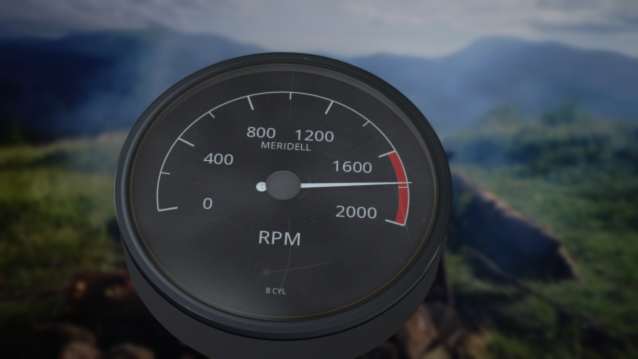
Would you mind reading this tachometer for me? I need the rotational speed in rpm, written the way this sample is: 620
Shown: 1800
